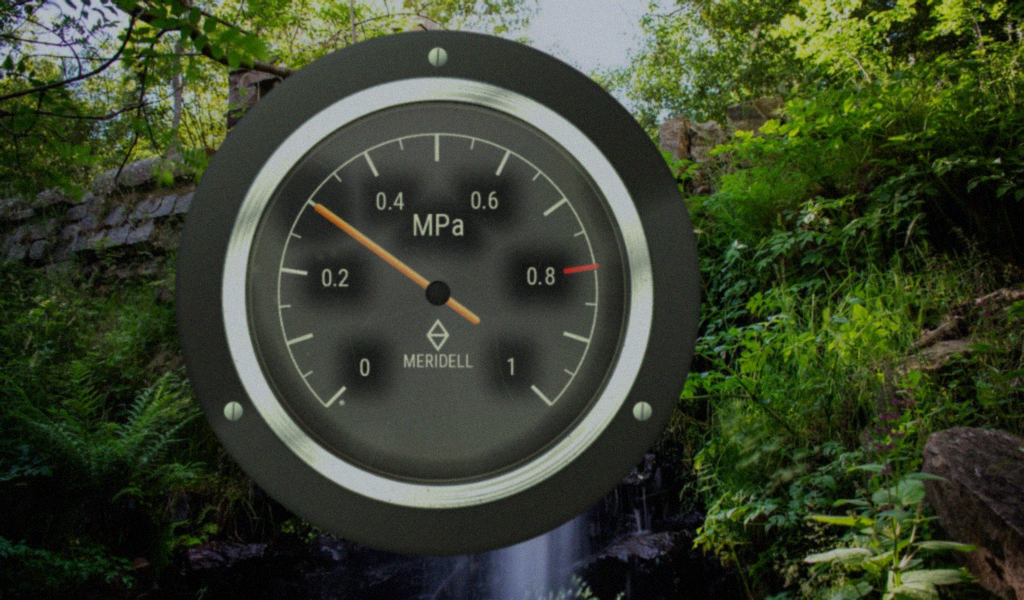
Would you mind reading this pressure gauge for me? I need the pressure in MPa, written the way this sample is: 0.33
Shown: 0.3
